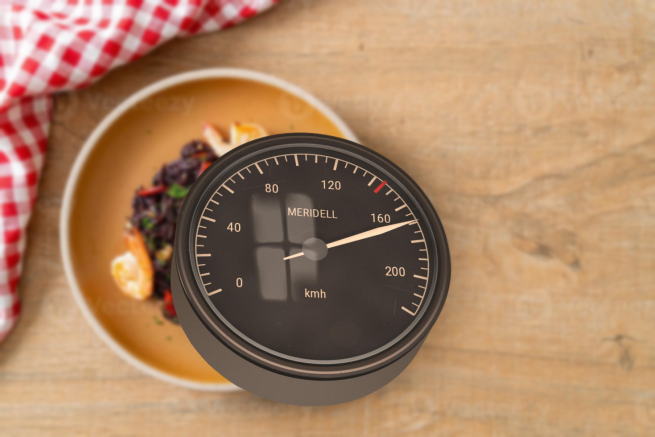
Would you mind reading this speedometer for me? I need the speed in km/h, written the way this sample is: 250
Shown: 170
